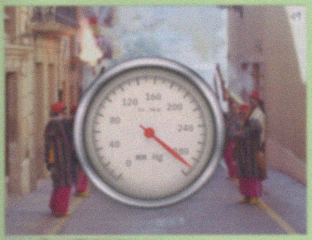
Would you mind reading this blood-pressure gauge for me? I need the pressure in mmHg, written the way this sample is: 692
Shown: 290
